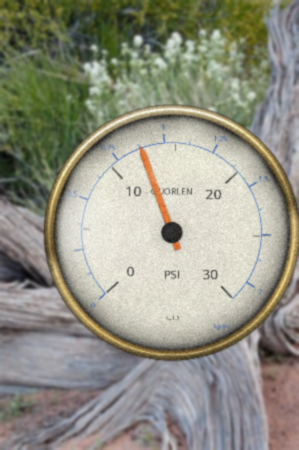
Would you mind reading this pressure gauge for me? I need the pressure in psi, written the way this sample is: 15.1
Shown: 12.5
